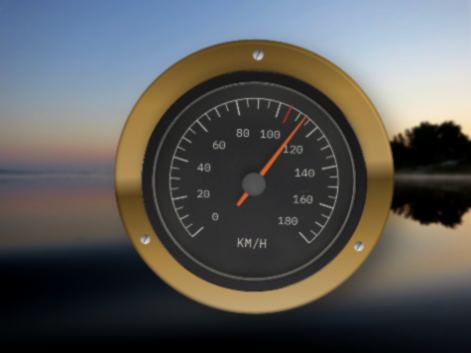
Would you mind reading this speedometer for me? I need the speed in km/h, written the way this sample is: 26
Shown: 112.5
